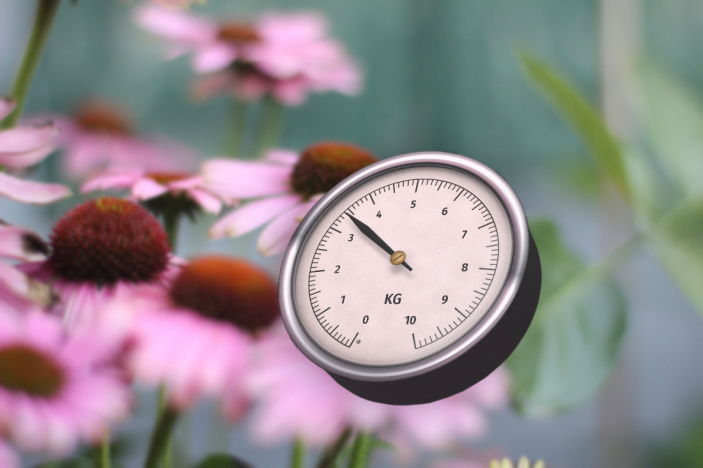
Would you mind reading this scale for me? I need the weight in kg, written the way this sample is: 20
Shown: 3.4
